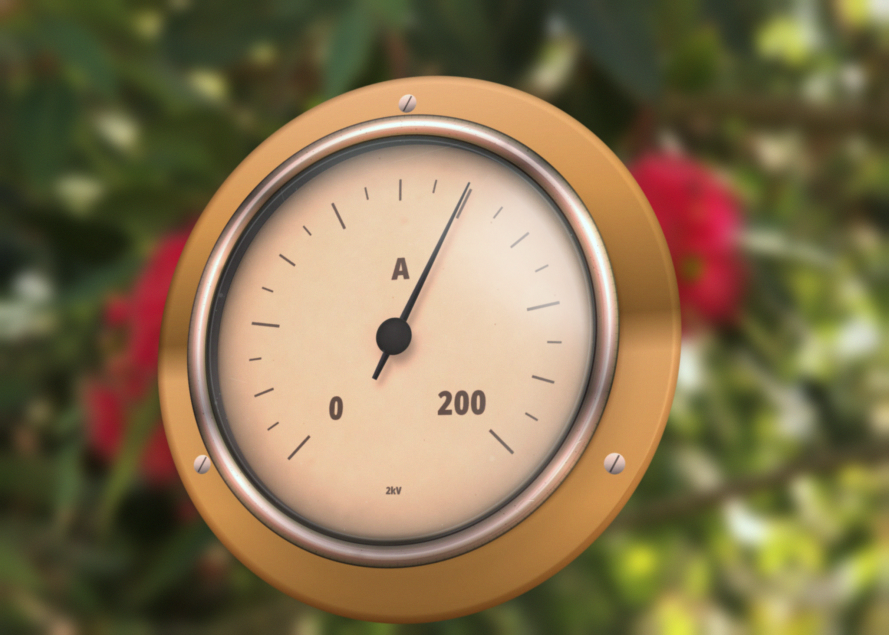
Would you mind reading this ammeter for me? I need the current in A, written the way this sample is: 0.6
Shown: 120
